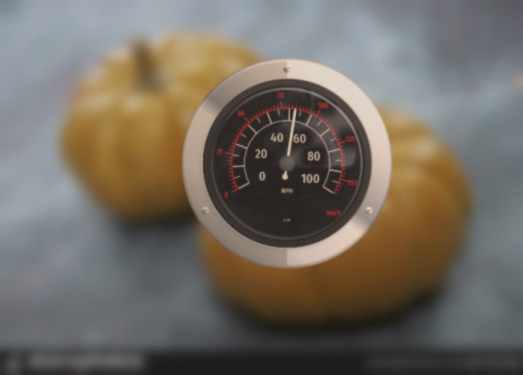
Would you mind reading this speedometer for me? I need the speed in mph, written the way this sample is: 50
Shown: 52.5
